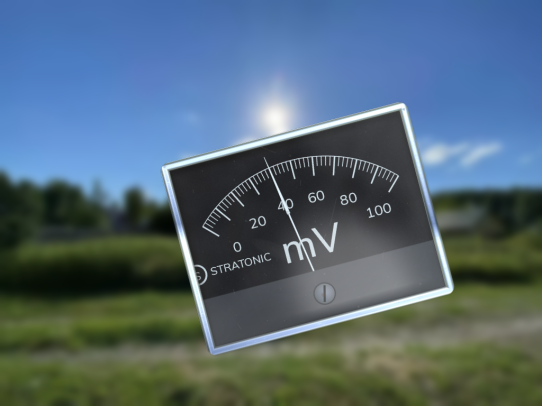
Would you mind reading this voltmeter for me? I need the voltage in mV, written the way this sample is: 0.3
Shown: 40
